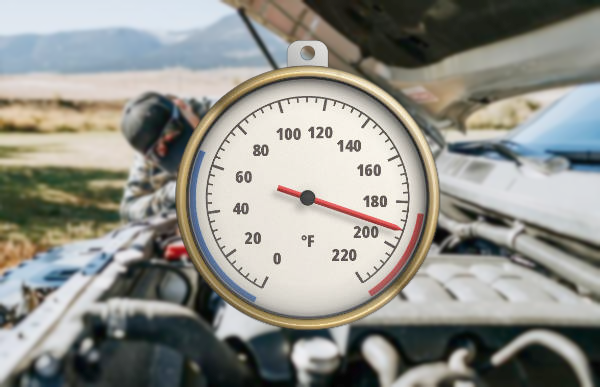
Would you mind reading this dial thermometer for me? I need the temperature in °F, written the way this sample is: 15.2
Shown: 192
